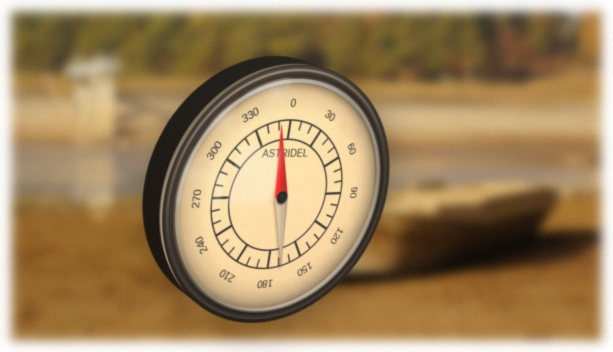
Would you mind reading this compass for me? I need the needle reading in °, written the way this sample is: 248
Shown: 350
